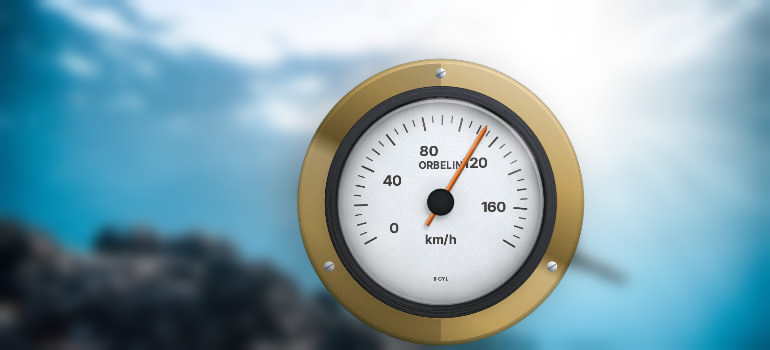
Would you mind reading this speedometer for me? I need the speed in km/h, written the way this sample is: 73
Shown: 112.5
